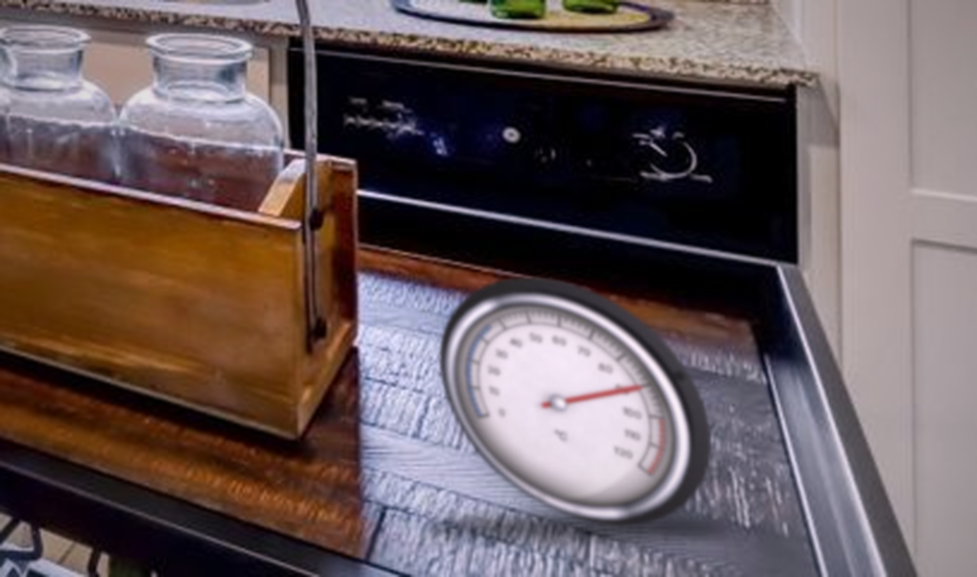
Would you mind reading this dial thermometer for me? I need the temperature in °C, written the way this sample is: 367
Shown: 90
